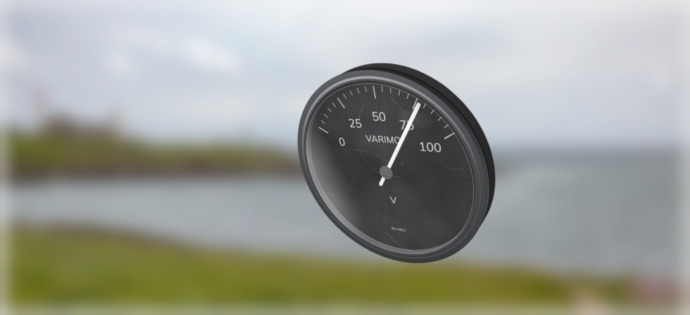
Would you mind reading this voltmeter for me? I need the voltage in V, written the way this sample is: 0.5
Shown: 77.5
